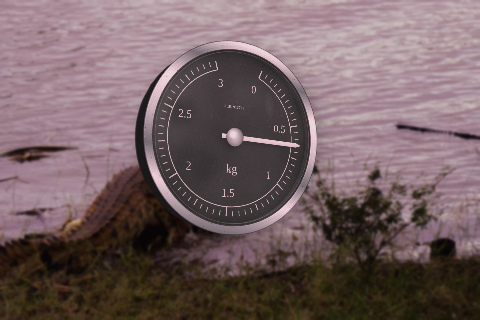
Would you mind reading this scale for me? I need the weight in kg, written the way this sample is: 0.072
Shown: 0.65
